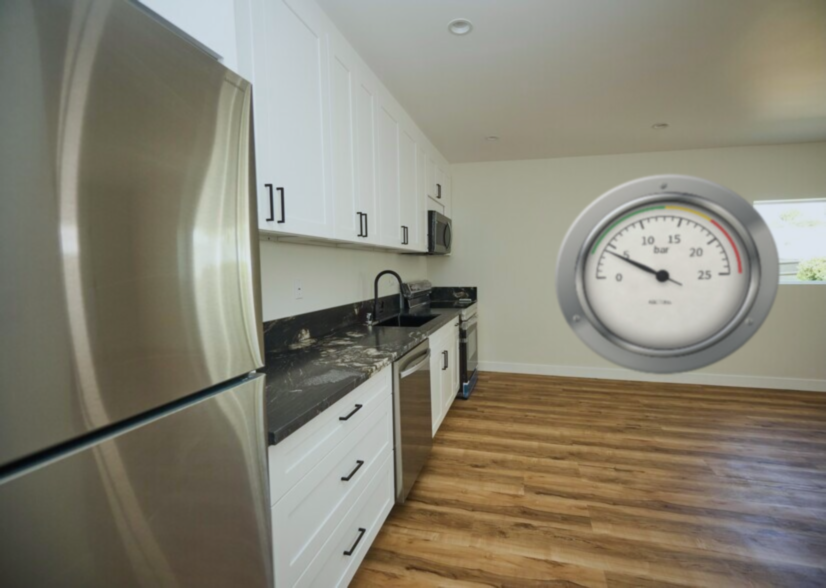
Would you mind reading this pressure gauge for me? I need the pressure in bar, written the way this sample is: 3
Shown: 4
